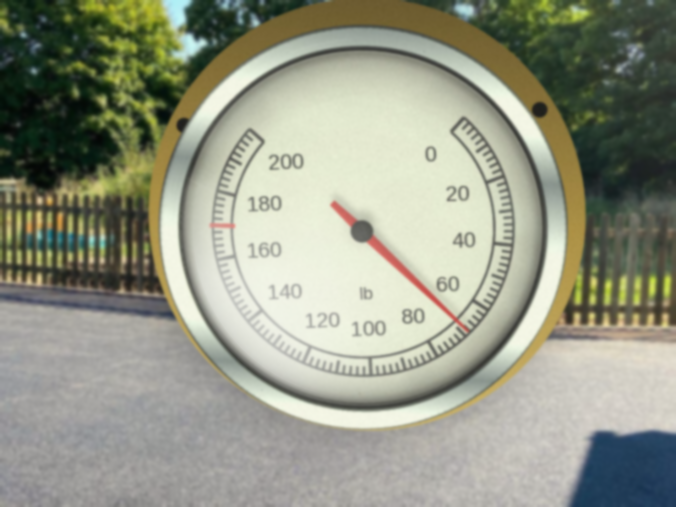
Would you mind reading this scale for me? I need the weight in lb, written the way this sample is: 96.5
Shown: 68
